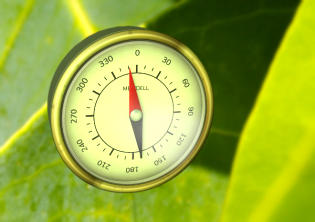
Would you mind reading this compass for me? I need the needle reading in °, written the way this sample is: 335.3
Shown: 350
